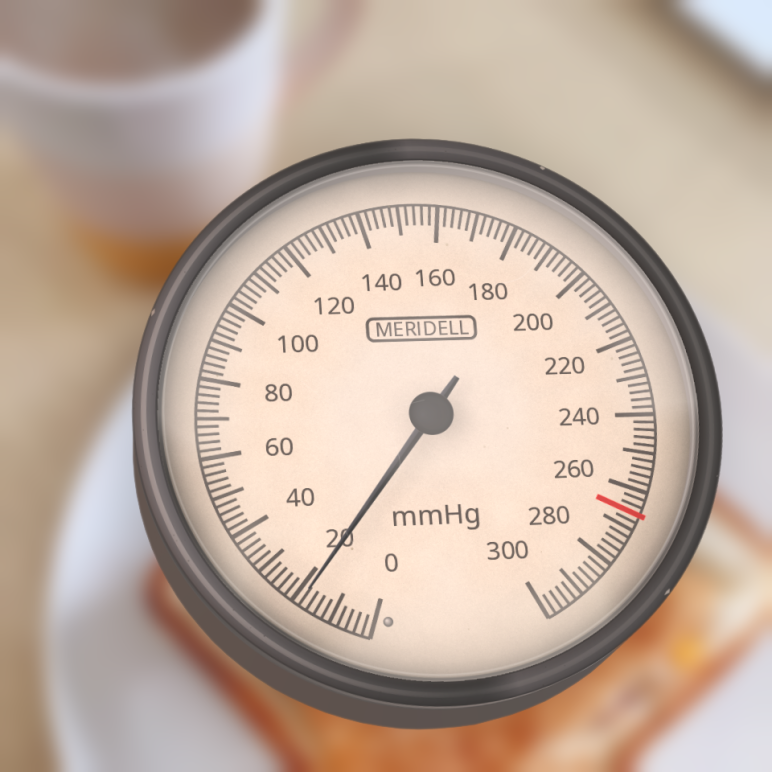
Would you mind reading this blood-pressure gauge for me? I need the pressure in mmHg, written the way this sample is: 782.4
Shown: 18
